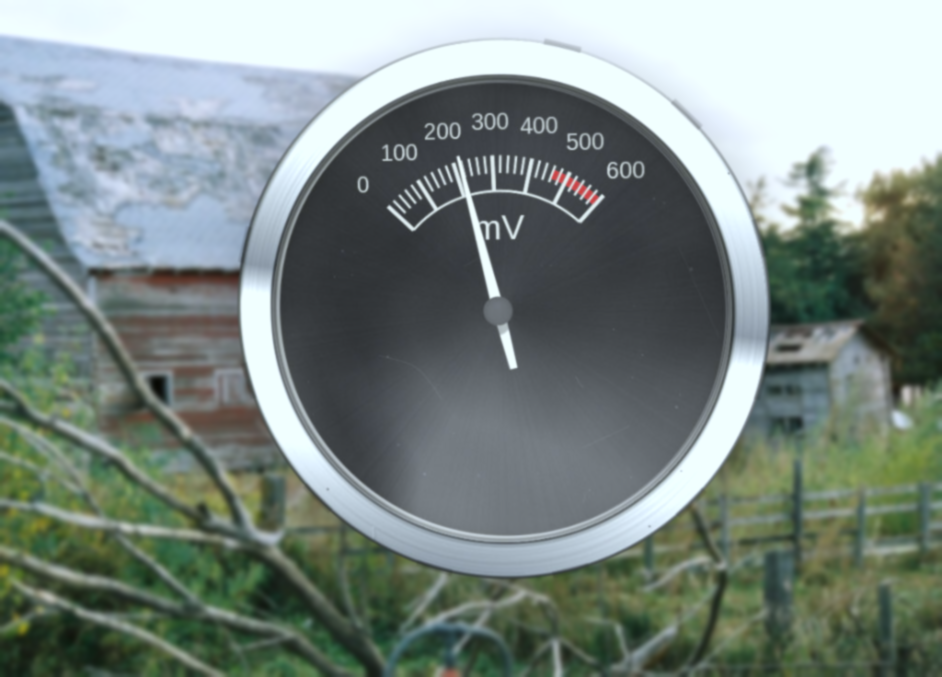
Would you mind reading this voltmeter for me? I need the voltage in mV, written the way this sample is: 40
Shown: 220
